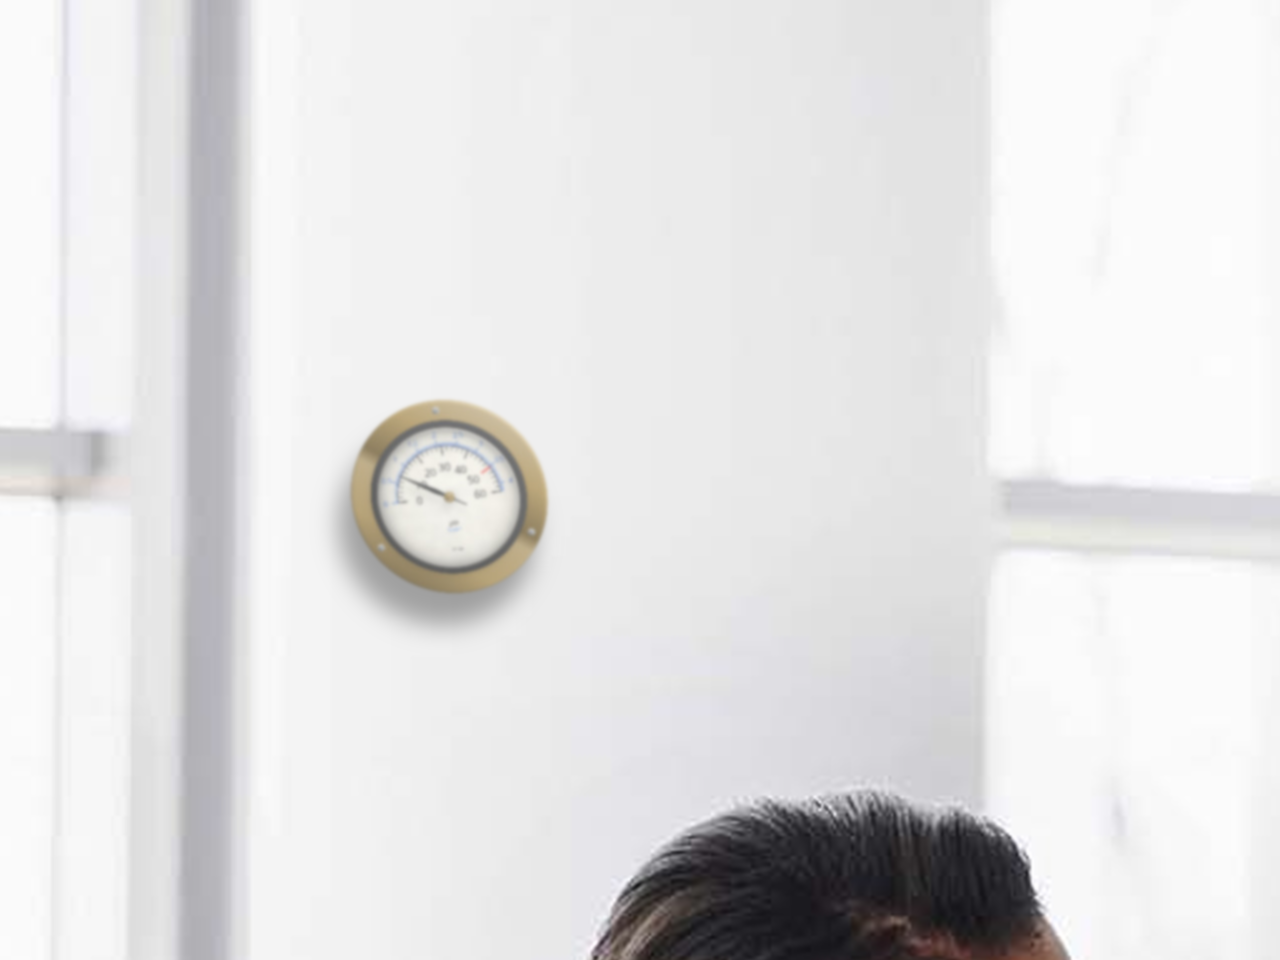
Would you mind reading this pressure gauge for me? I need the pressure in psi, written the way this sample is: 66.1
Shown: 10
